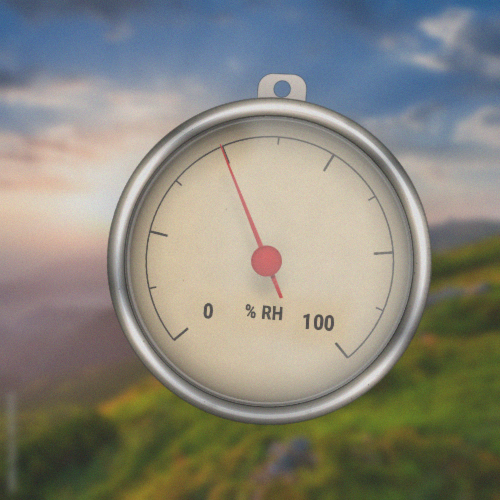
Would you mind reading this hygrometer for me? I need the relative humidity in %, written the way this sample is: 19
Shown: 40
